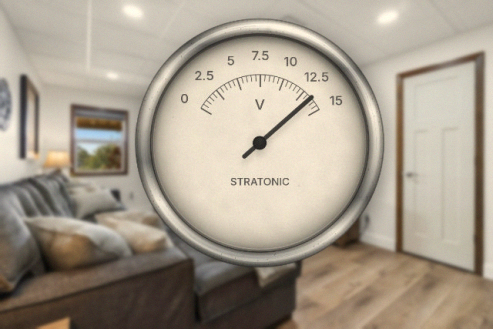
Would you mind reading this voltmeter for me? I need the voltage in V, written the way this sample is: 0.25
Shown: 13.5
